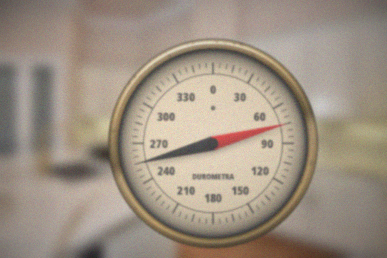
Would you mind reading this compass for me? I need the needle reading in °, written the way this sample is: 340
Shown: 75
